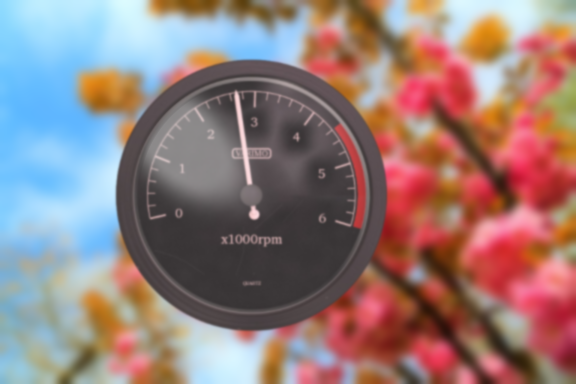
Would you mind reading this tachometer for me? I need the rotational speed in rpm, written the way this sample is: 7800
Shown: 2700
